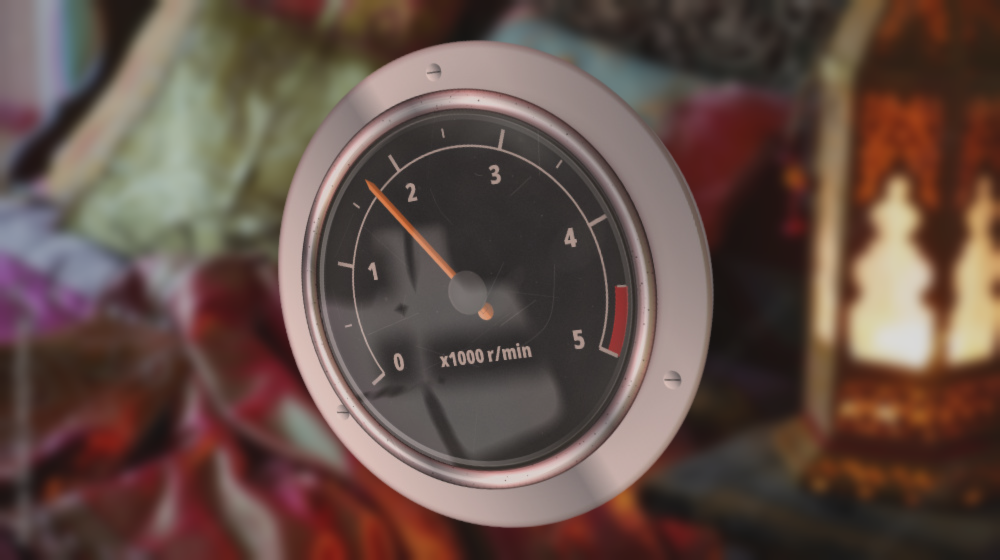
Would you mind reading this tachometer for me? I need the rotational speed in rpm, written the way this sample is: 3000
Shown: 1750
